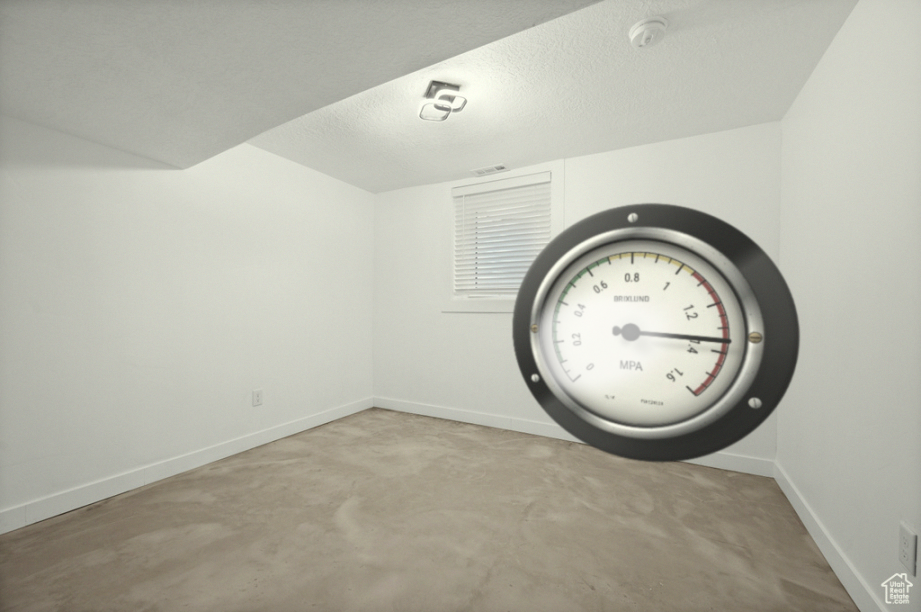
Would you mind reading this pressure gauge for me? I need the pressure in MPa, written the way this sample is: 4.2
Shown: 1.35
